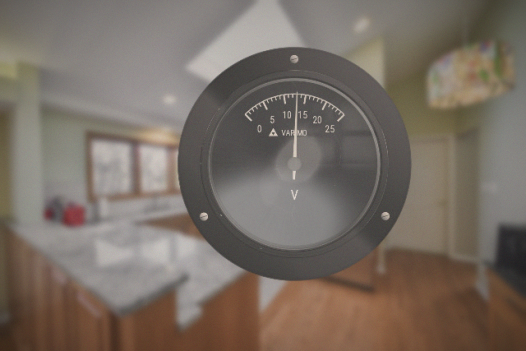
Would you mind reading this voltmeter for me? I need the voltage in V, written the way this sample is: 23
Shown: 13
